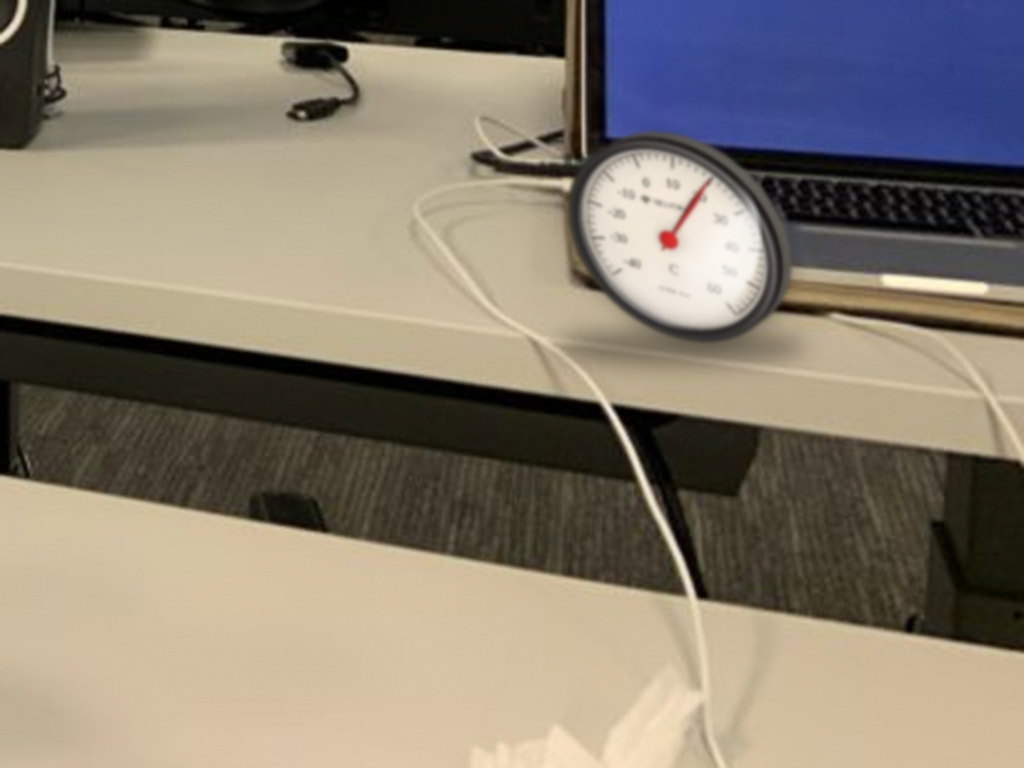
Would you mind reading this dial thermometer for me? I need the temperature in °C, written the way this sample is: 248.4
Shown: 20
